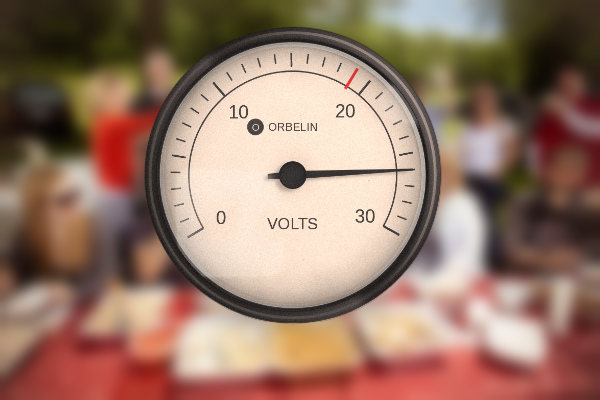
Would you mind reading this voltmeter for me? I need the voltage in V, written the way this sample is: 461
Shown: 26
